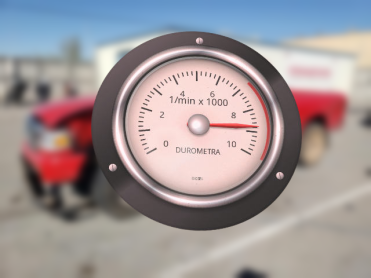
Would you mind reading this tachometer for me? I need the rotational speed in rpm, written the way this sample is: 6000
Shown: 8800
